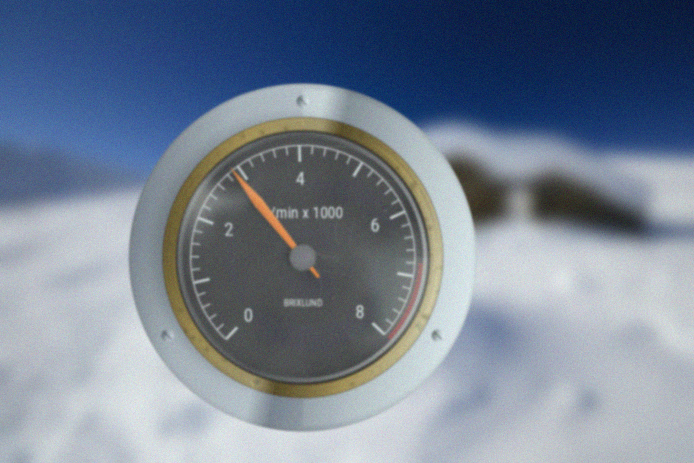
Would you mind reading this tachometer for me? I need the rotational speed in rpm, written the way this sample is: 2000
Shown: 2900
